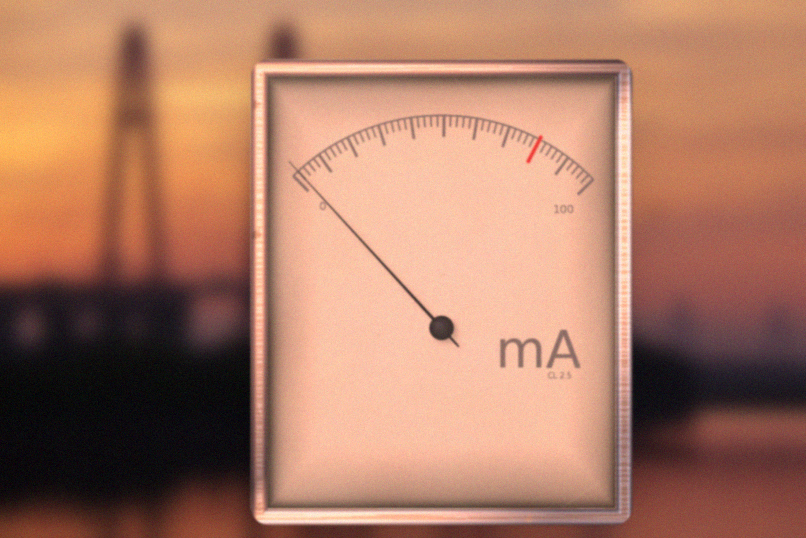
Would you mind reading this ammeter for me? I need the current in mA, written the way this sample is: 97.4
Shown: 2
